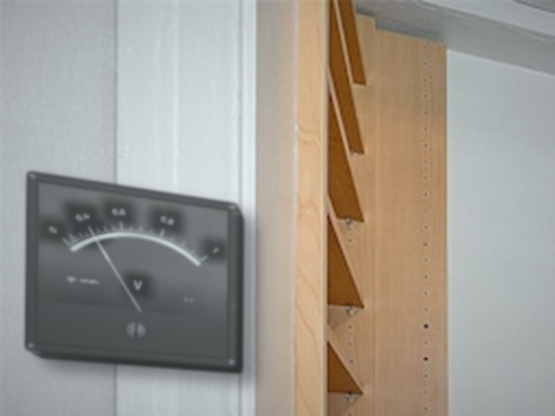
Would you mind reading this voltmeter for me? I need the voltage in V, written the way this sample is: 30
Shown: 0.4
